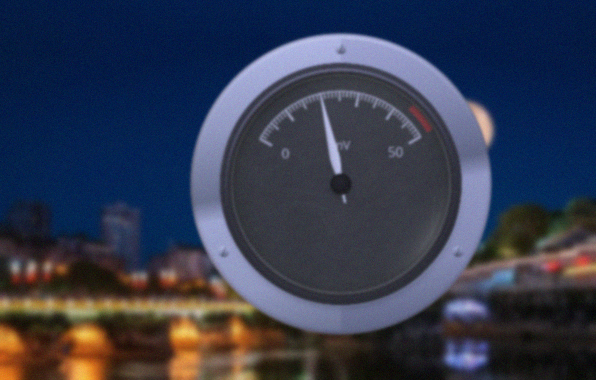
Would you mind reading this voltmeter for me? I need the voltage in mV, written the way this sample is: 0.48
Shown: 20
